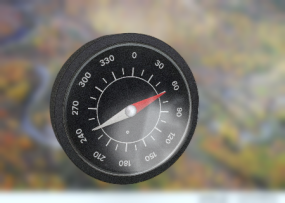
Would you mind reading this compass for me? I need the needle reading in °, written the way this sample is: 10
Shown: 60
